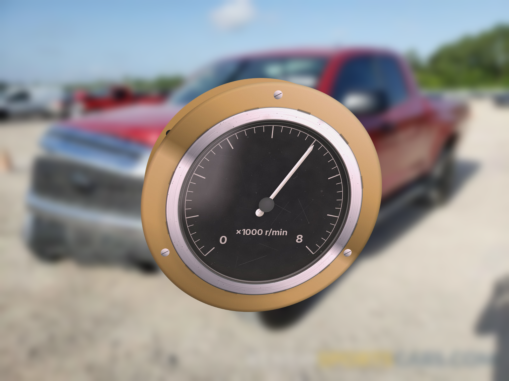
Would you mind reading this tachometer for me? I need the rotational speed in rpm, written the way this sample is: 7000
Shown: 5000
